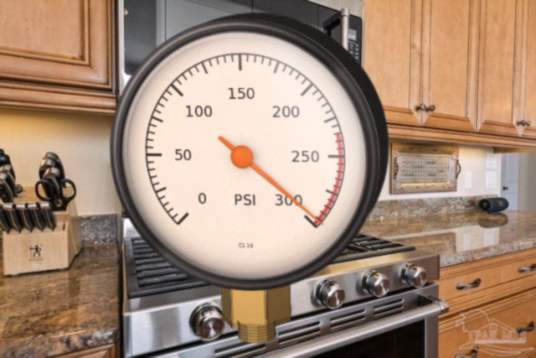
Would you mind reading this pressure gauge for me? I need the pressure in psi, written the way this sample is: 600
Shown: 295
